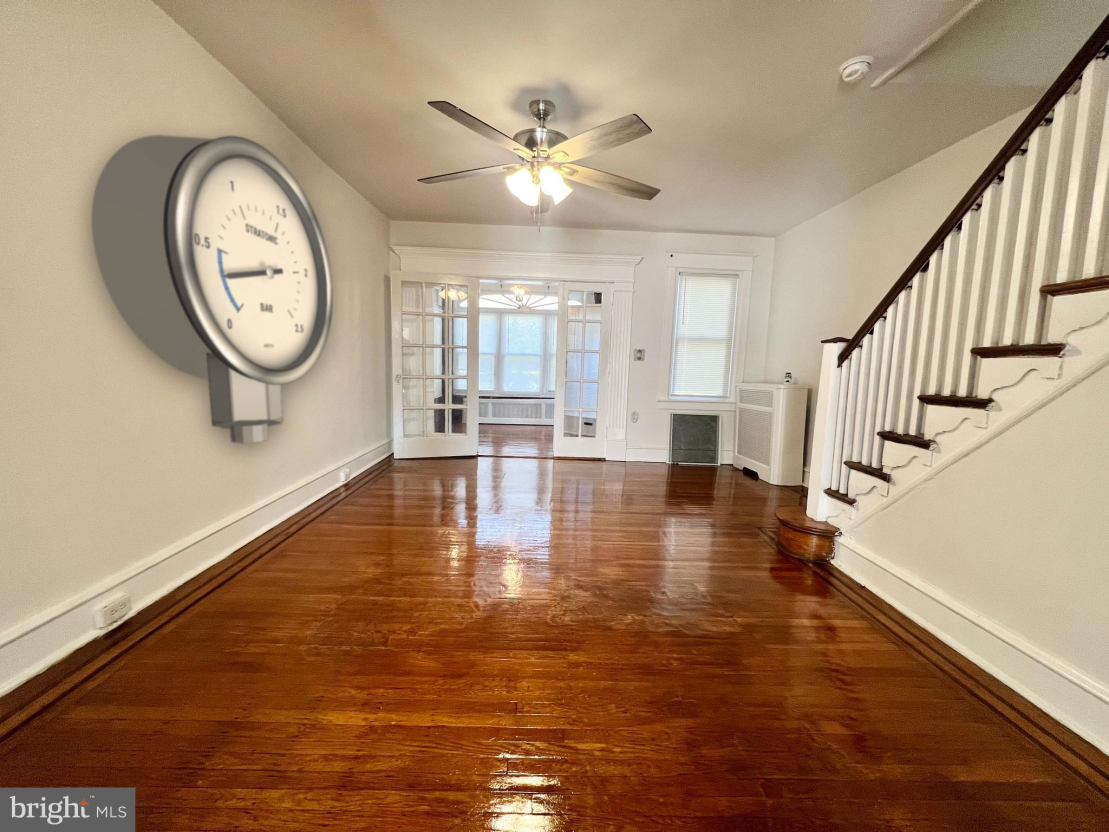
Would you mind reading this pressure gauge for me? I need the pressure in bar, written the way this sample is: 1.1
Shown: 0.3
